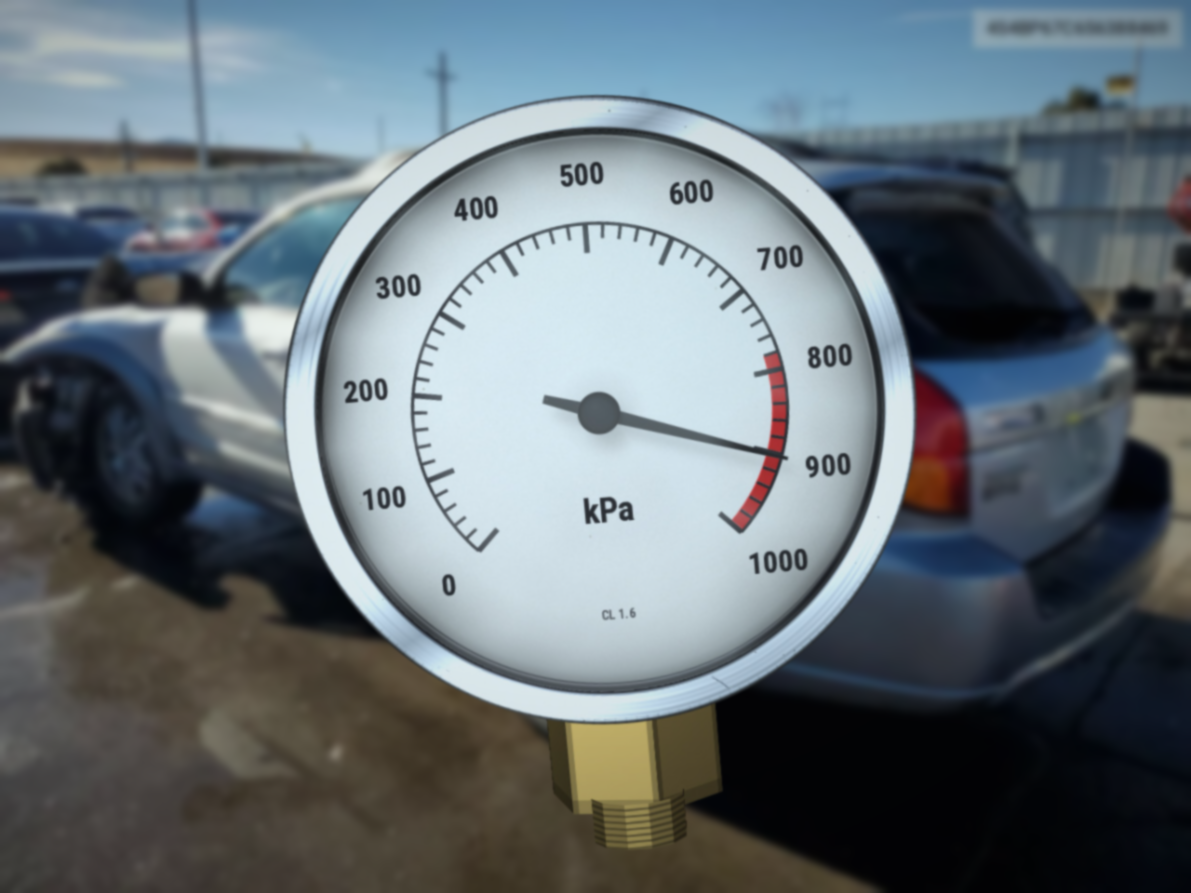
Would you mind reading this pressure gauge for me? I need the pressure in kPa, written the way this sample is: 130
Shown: 900
